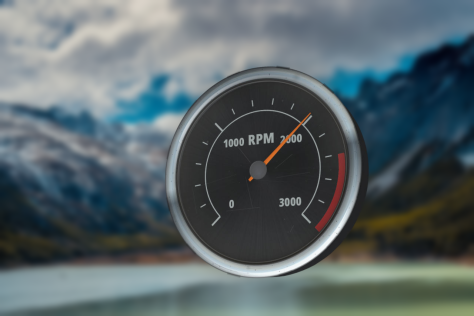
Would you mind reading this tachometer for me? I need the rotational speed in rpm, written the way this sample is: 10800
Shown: 2000
